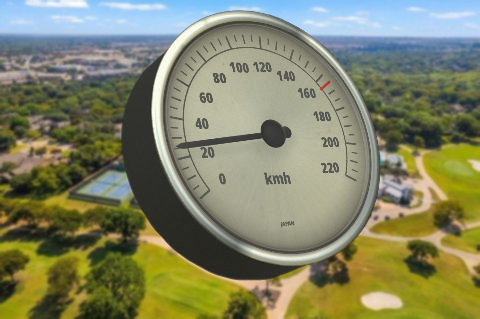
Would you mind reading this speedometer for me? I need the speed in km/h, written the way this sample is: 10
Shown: 25
